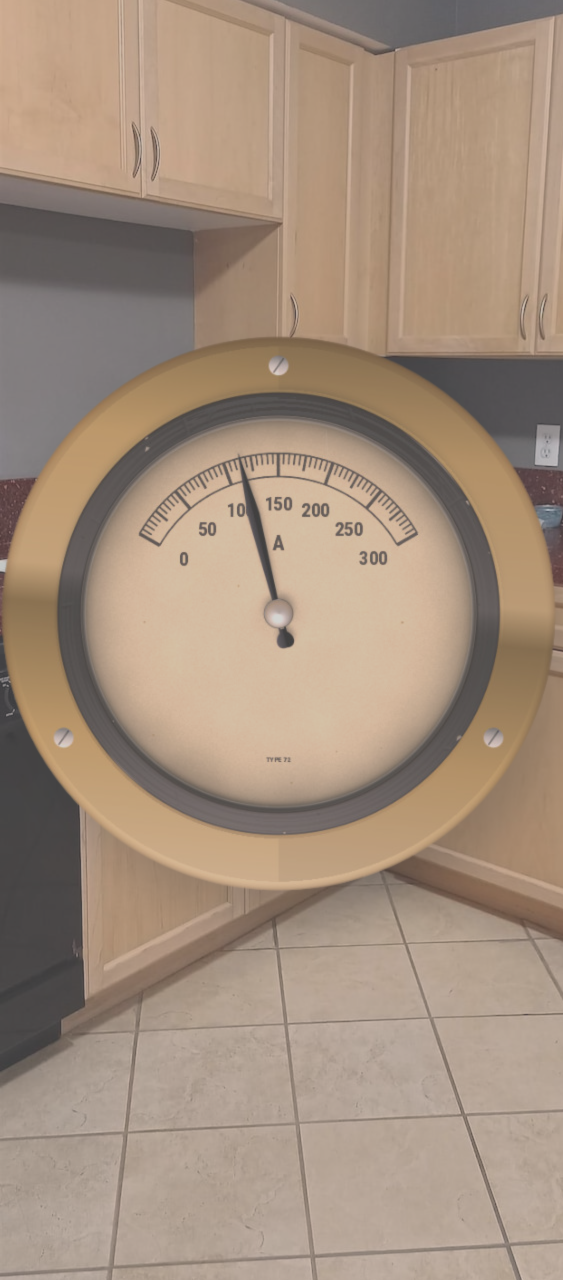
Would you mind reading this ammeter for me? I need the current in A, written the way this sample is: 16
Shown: 115
